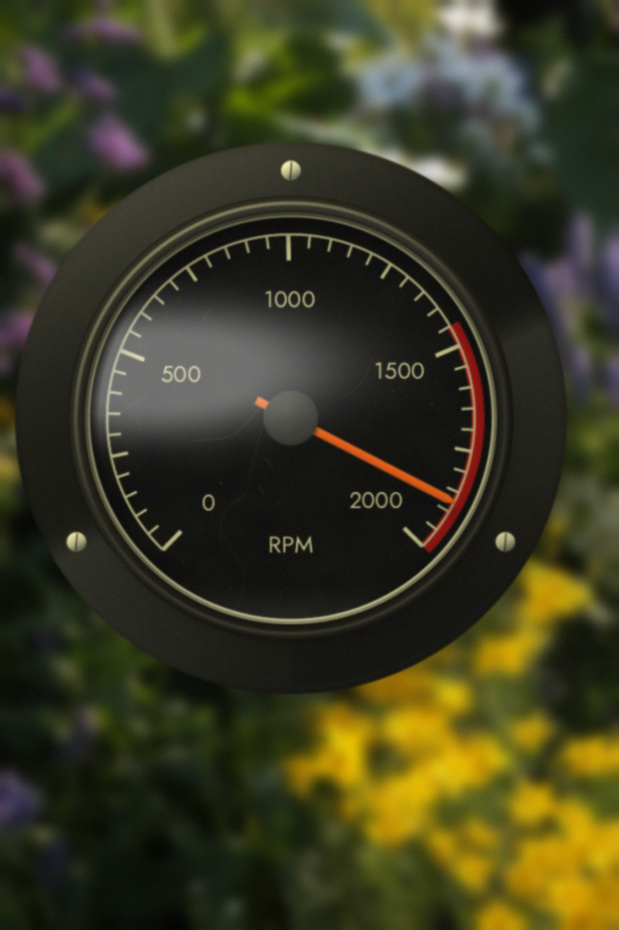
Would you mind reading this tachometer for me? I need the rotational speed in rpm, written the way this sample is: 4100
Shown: 1875
